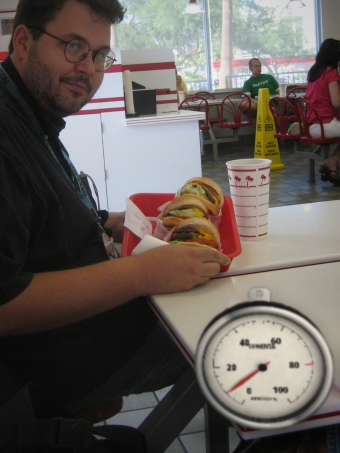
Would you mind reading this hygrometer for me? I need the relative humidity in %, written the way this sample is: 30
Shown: 8
